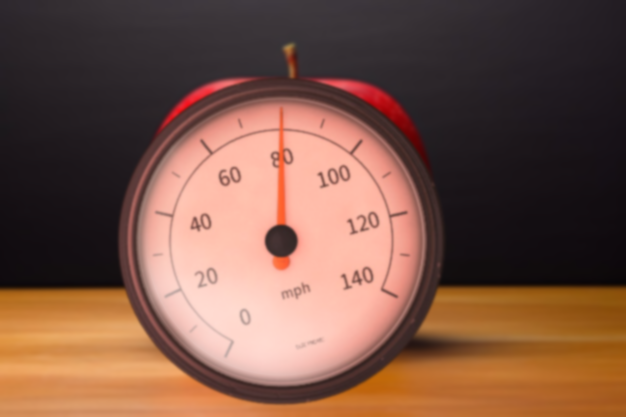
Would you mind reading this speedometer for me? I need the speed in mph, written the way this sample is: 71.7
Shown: 80
